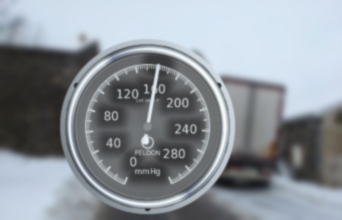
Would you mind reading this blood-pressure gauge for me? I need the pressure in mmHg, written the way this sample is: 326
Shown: 160
